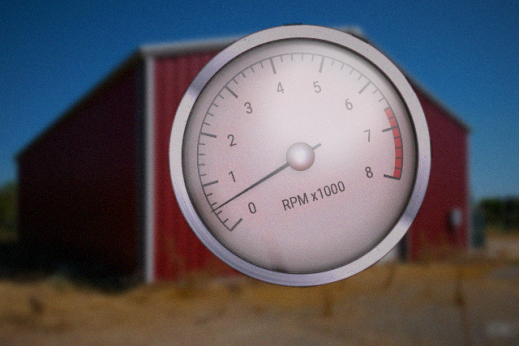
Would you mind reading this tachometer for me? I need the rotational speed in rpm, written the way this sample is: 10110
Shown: 500
